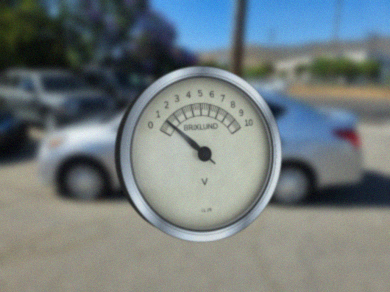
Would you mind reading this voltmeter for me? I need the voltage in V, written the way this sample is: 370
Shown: 1
